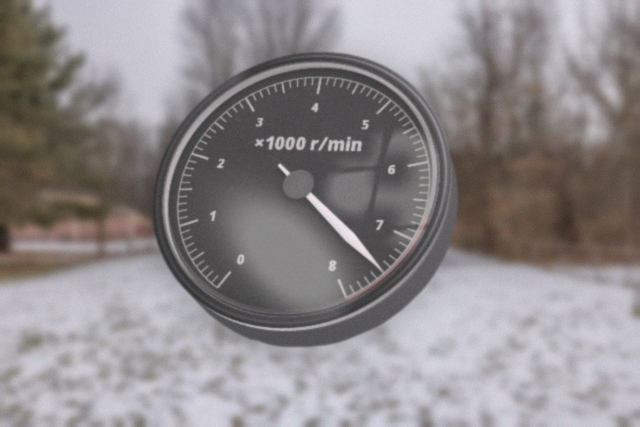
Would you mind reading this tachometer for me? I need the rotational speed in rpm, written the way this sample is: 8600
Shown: 7500
